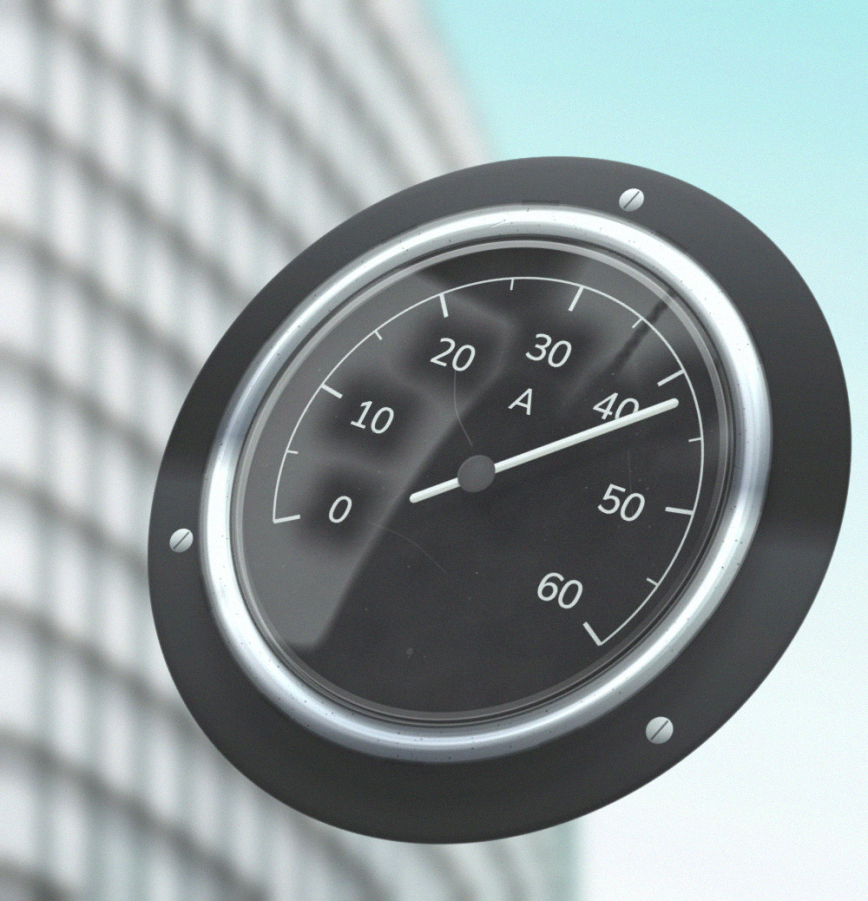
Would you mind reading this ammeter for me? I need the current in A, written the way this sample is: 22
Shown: 42.5
